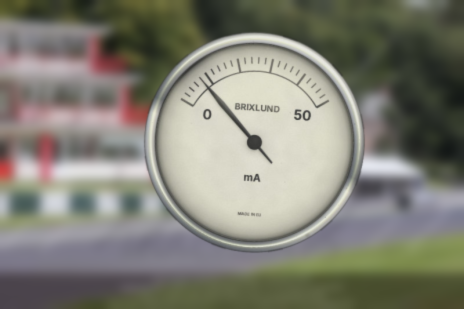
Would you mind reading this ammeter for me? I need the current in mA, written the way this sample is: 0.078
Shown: 8
